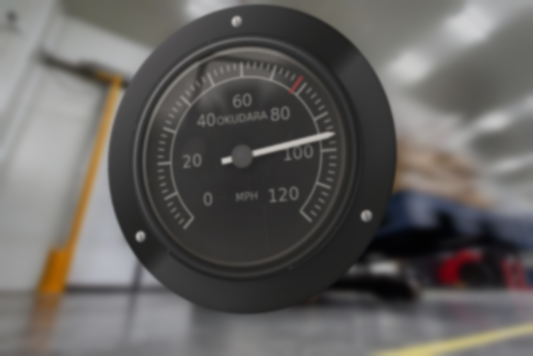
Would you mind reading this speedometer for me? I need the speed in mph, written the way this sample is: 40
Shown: 96
